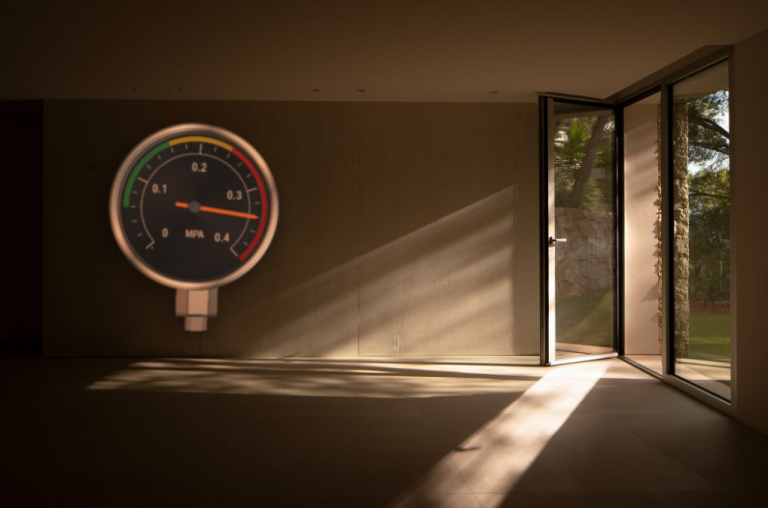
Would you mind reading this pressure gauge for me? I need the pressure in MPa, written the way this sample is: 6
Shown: 0.34
